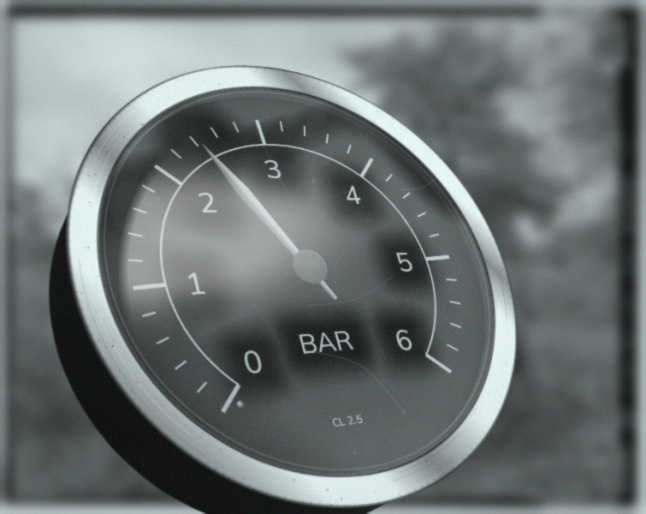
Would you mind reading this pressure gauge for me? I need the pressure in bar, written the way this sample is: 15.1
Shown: 2.4
